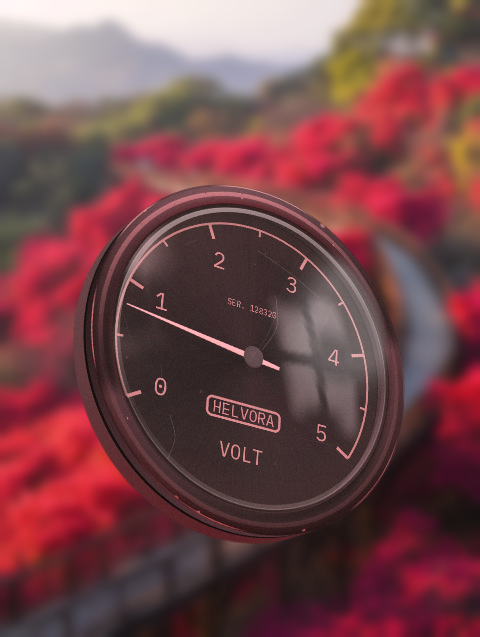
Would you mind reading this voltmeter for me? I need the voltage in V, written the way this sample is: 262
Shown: 0.75
